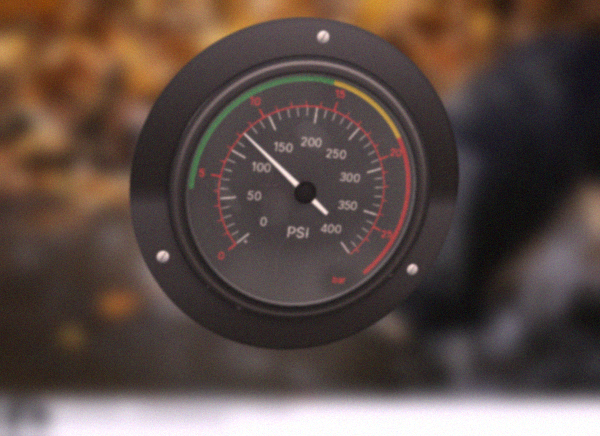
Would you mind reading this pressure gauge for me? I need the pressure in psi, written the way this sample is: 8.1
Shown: 120
